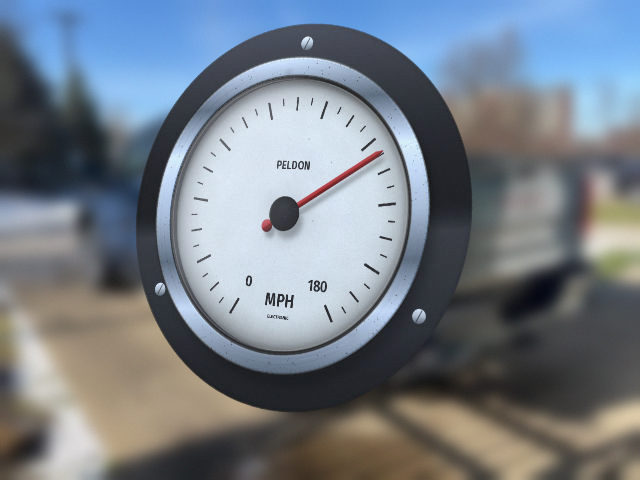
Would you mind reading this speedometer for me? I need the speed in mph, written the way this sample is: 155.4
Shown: 125
